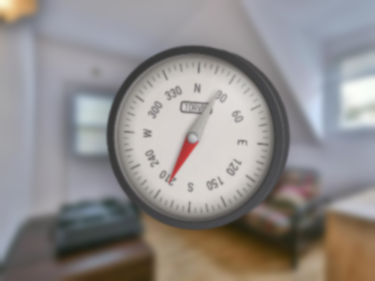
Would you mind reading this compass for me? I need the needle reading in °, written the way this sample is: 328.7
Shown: 205
